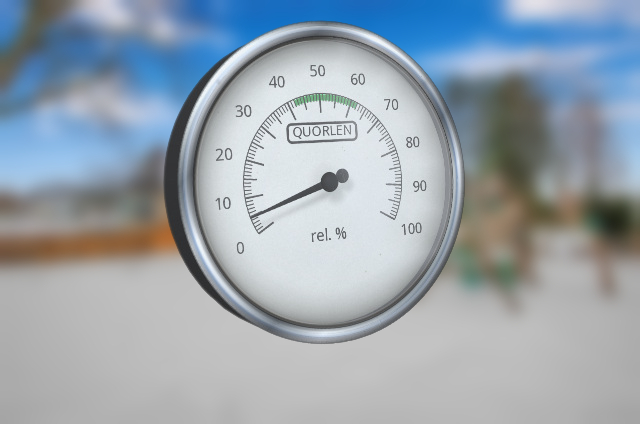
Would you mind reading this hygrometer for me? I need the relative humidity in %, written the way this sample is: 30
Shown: 5
